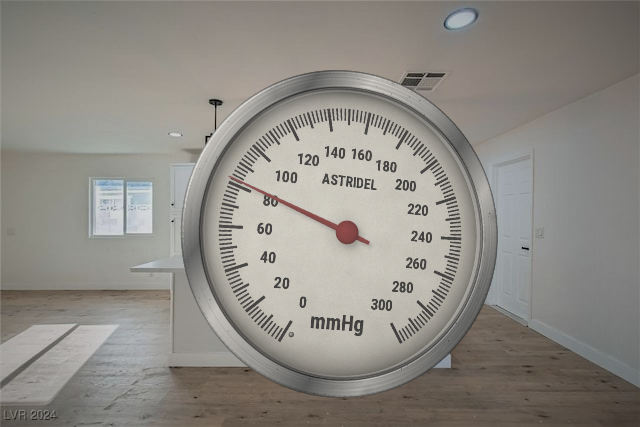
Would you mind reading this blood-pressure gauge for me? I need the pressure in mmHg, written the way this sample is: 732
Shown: 82
